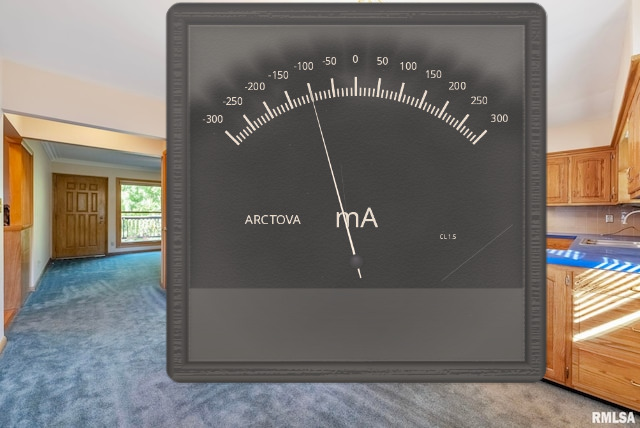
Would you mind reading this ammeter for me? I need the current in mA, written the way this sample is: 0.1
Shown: -100
